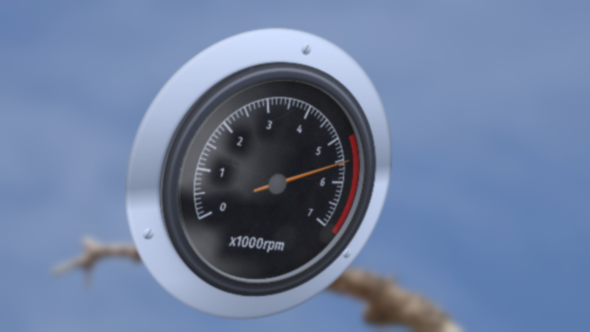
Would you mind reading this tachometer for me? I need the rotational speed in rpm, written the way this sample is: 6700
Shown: 5500
